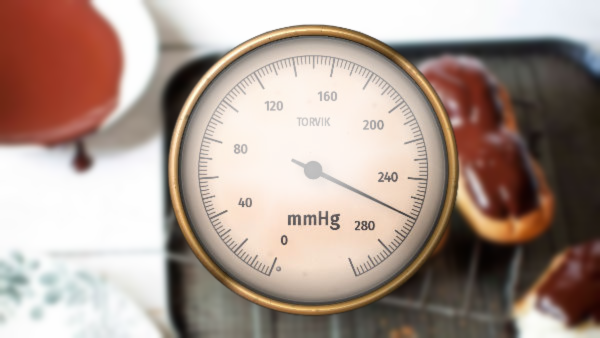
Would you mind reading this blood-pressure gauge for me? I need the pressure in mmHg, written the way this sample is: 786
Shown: 260
